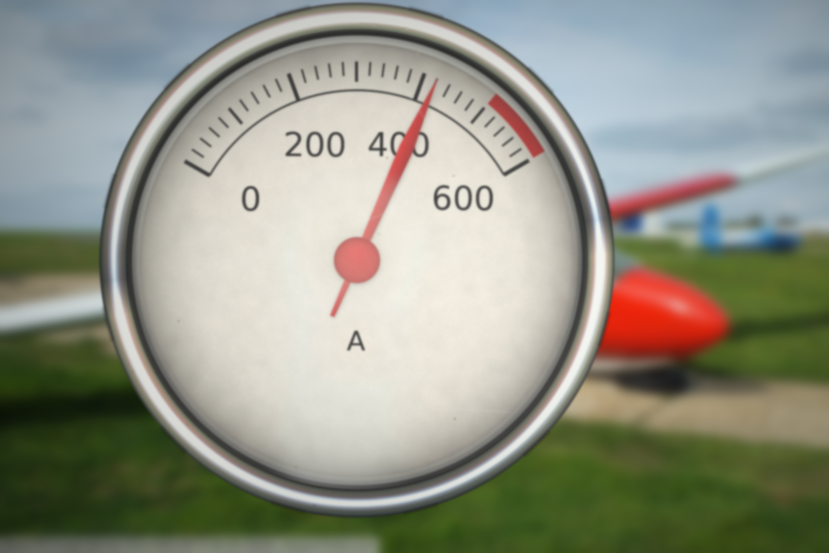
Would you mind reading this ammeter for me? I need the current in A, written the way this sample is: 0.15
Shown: 420
